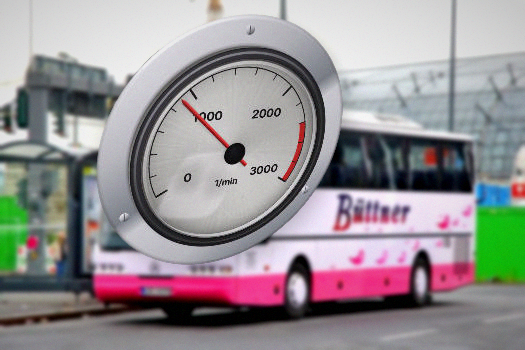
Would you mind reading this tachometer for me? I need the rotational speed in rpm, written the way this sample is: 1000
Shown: 900
